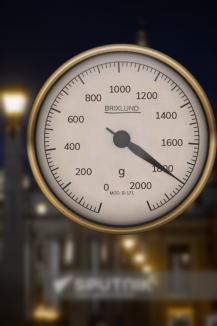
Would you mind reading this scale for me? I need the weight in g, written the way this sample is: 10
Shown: 1800
